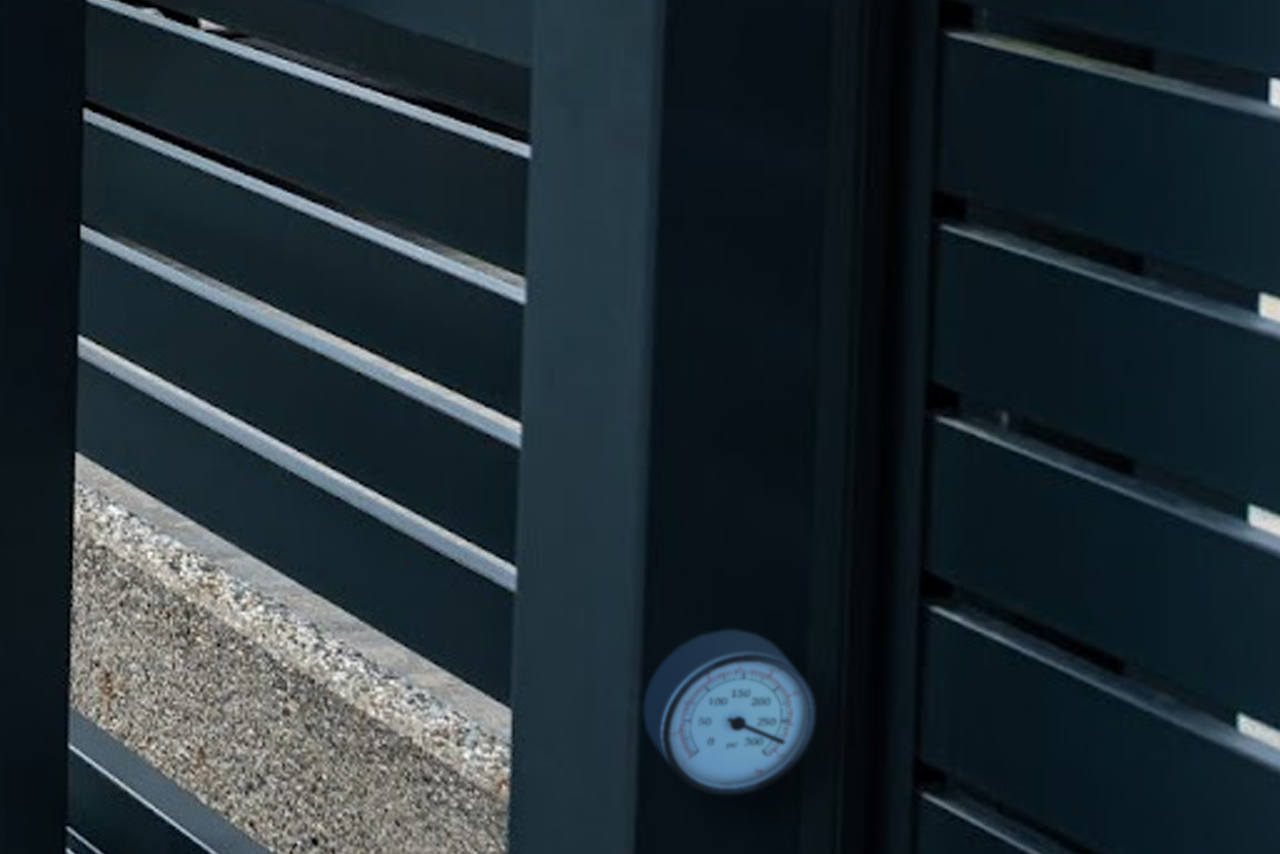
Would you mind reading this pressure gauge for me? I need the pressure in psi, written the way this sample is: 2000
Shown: 275
